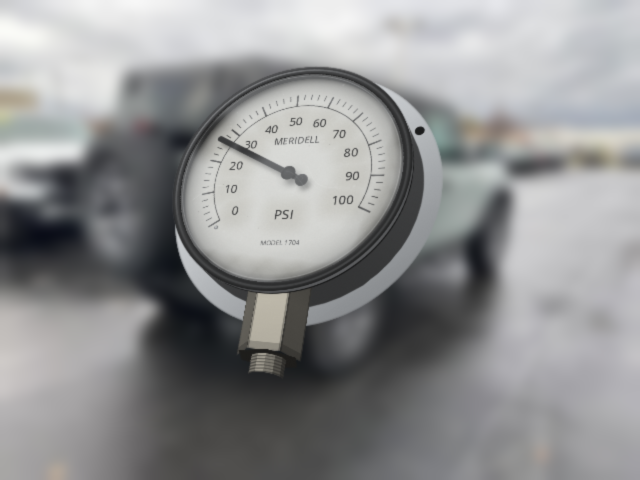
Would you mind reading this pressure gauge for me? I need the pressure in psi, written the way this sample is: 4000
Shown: 26
